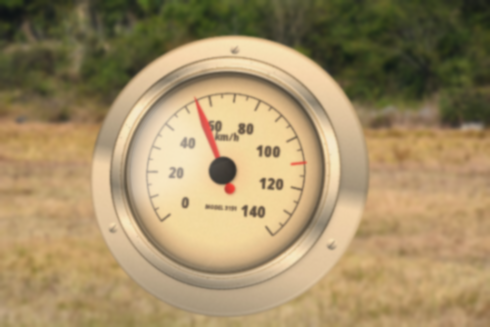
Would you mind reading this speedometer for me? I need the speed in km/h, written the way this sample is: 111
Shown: 55
